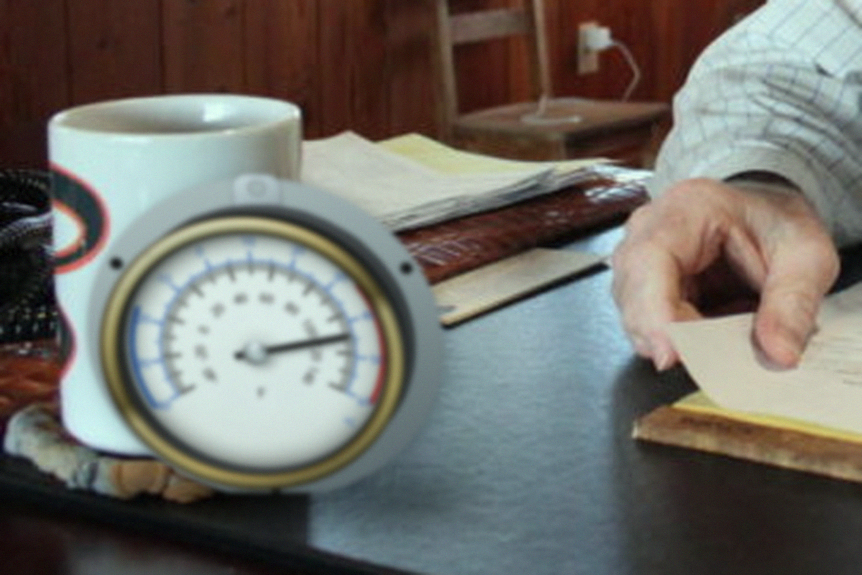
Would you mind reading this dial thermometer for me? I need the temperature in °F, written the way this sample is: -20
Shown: 110
